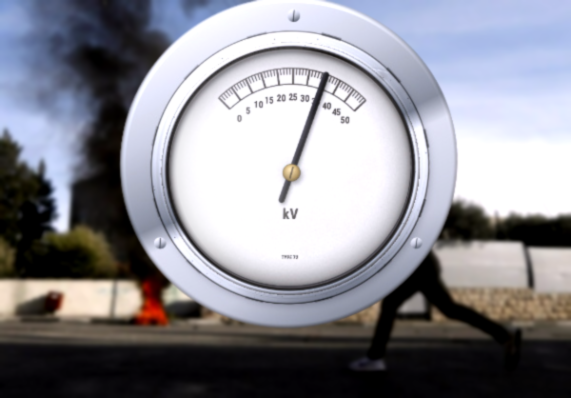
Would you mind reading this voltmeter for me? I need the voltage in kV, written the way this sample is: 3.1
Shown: 35
